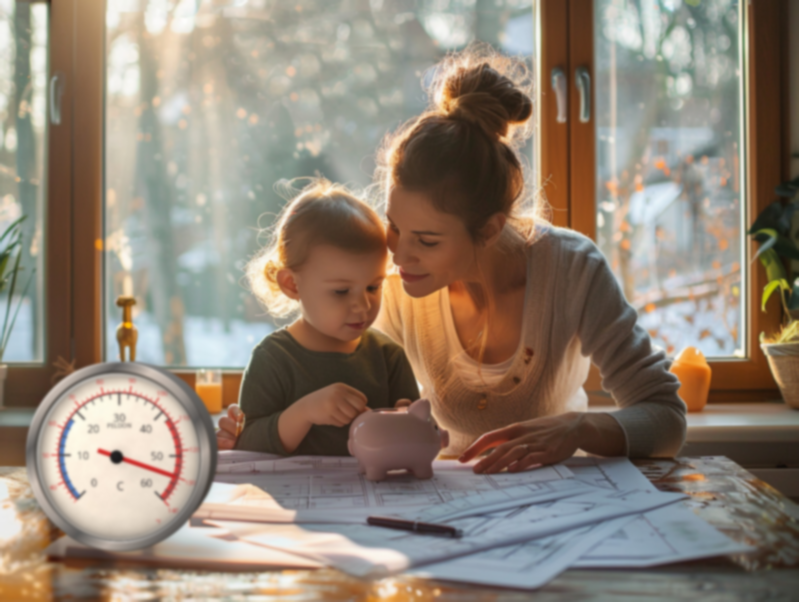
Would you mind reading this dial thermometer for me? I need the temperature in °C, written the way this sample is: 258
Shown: 54
